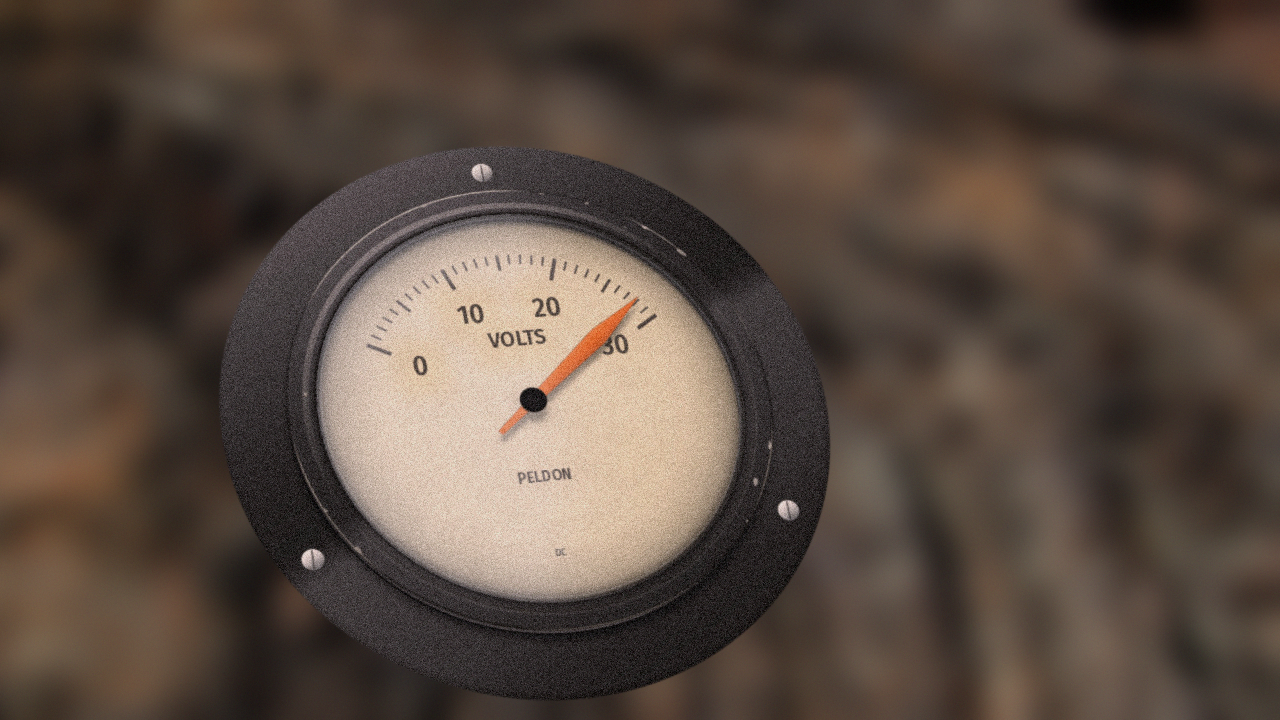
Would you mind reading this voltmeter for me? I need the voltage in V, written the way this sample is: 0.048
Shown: 28
